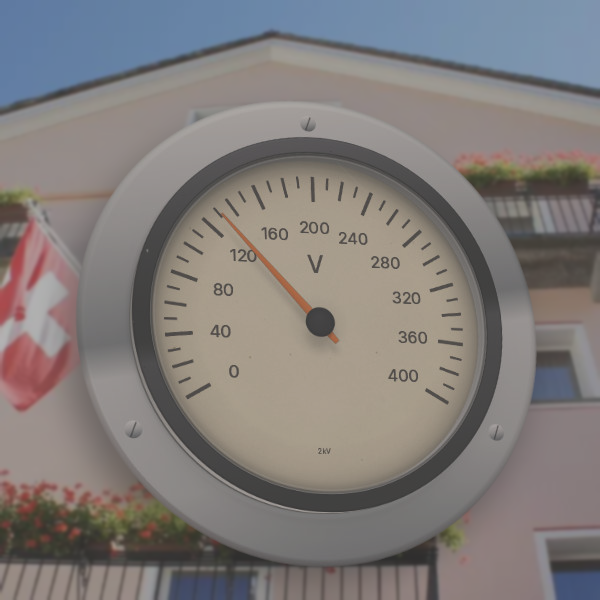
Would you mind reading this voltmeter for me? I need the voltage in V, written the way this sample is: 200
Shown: 130
